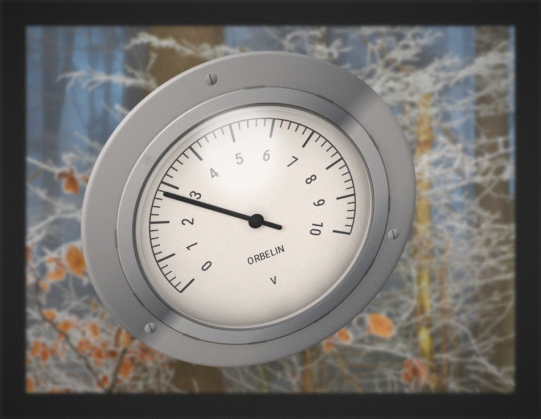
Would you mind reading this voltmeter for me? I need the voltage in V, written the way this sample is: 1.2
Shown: 2.8
